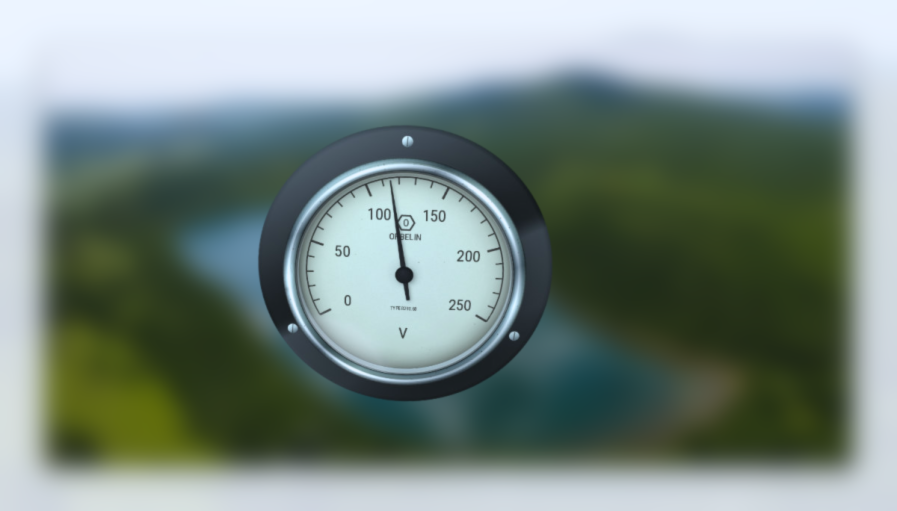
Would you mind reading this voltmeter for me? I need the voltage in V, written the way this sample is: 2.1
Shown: 115
